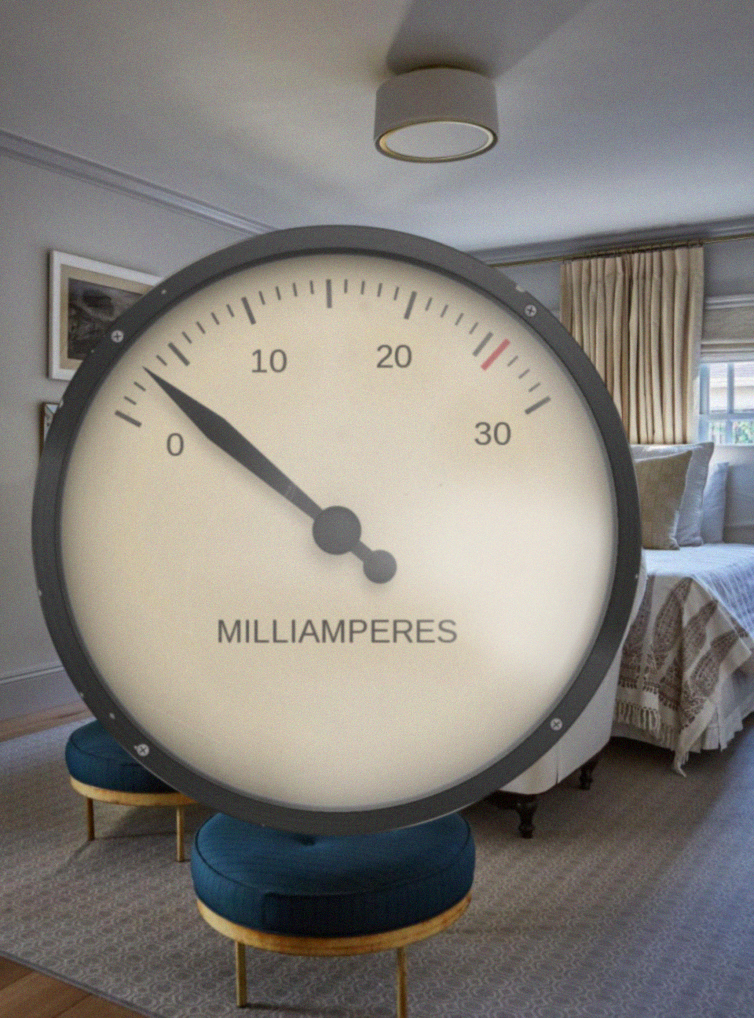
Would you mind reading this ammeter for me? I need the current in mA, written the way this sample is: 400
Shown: 3
